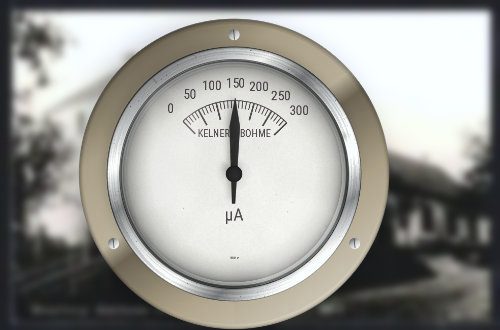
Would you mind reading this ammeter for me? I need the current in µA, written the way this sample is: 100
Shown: 150
